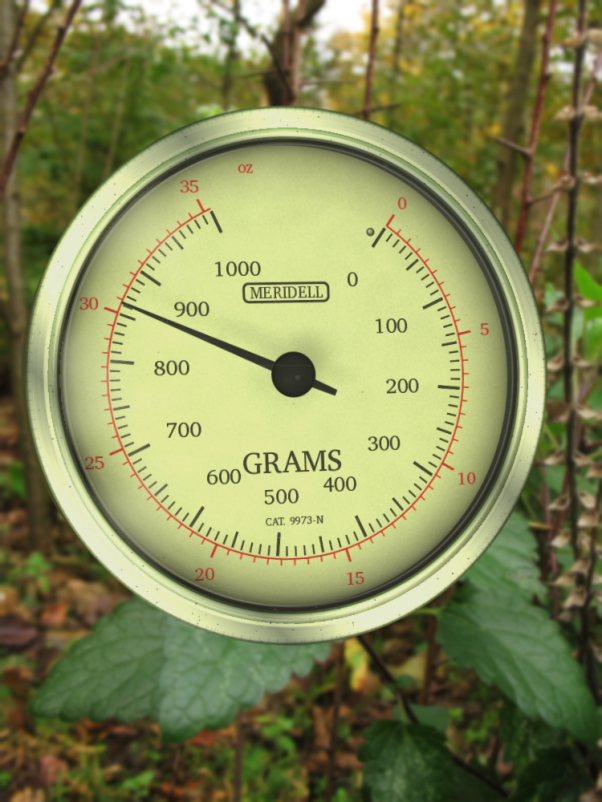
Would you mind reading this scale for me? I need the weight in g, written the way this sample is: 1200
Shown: 860
